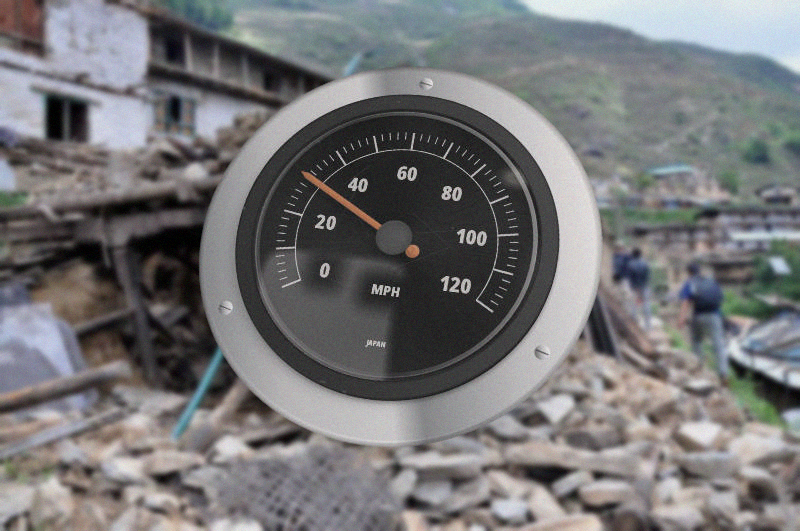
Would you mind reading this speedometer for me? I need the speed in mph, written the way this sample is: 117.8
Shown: 30
